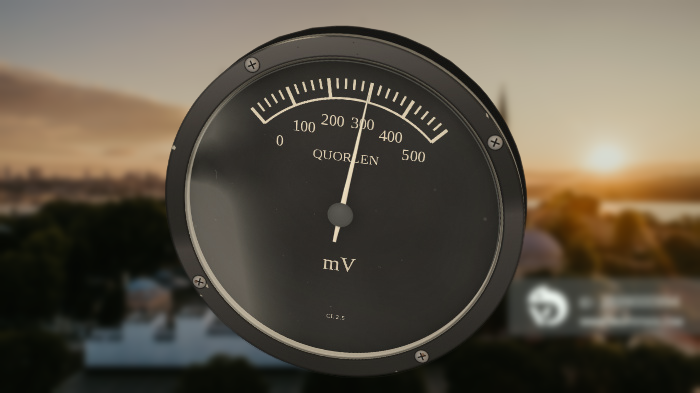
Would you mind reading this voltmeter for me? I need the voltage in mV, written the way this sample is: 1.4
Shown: 300
